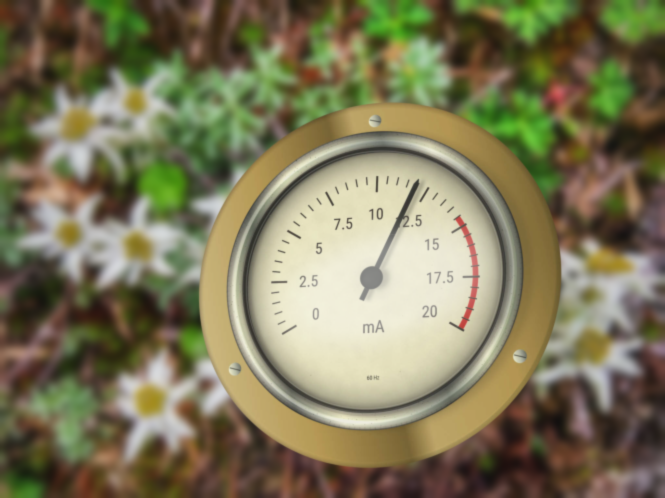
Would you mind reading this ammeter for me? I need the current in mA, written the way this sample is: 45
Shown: 12
